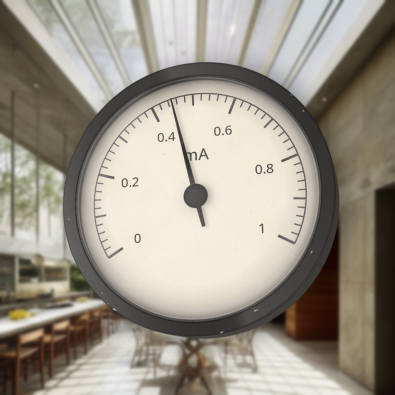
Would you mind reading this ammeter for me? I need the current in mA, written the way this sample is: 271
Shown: 0.45
